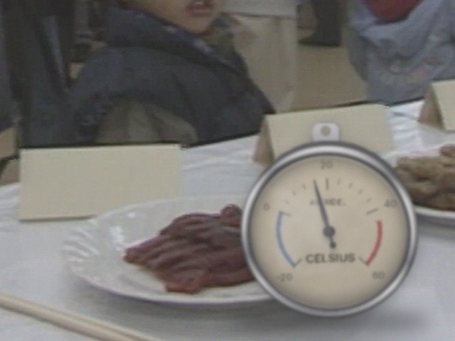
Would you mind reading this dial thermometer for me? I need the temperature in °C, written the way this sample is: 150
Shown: 16
